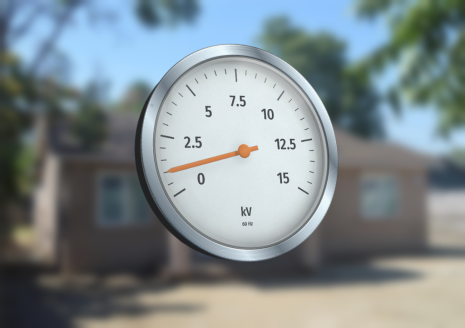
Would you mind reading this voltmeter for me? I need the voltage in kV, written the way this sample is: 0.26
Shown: 1
